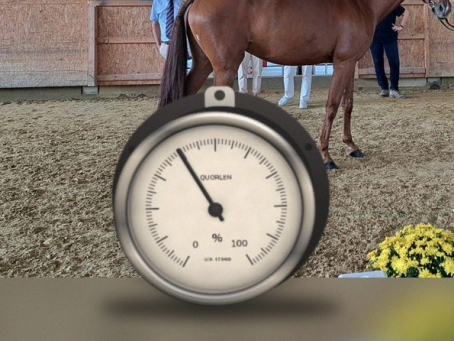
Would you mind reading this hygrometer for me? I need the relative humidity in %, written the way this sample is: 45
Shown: 40
